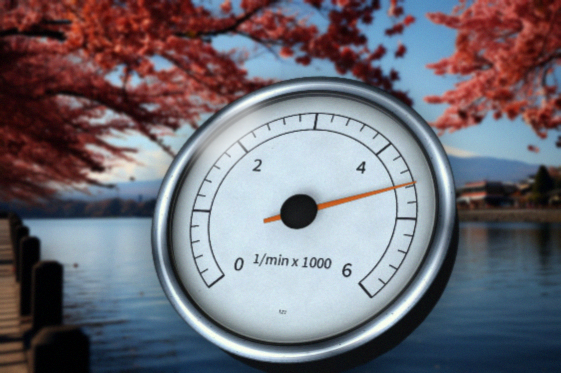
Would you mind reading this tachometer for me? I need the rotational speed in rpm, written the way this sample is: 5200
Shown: 4600
